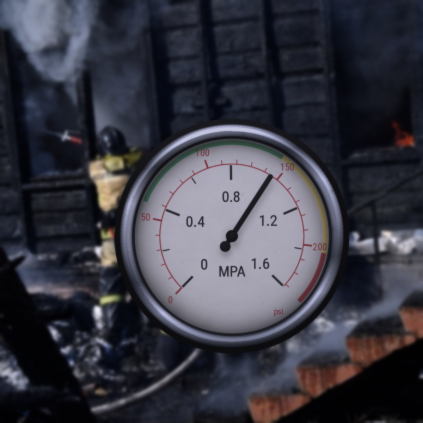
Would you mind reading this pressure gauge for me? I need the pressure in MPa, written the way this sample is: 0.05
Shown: 1
